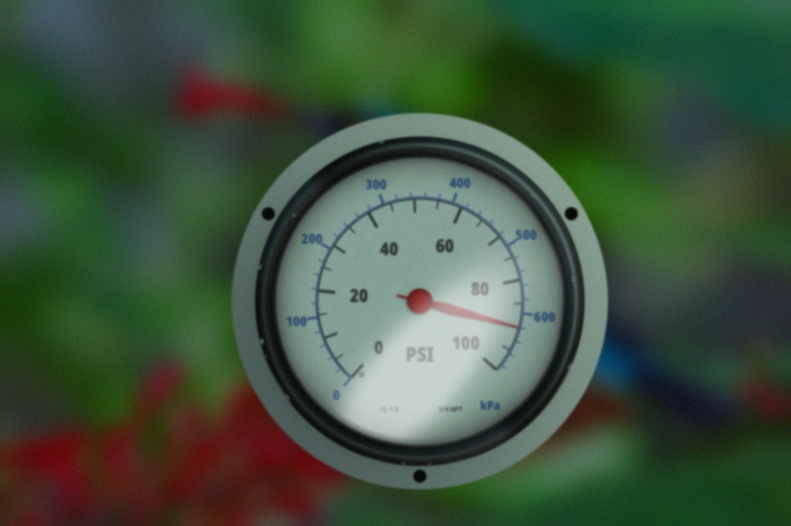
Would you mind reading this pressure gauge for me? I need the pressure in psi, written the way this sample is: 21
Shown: 90
